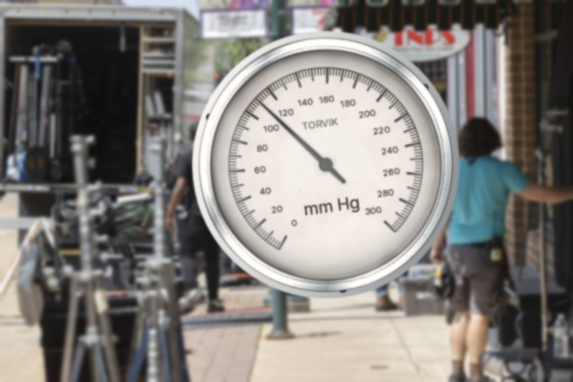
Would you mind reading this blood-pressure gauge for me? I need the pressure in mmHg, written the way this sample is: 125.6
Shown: 110
